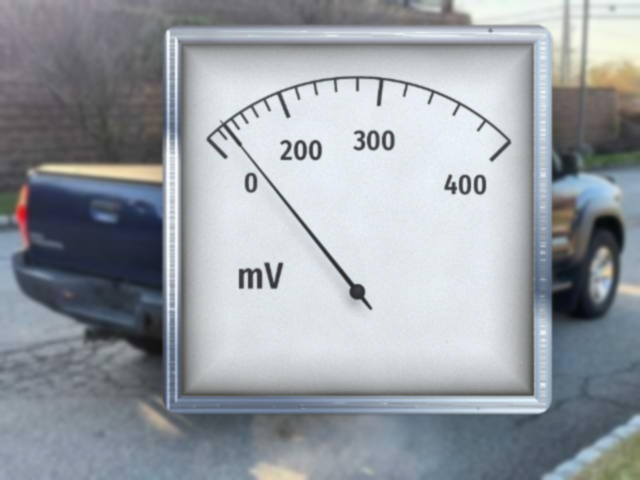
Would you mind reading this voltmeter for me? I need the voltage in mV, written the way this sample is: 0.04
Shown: 100
